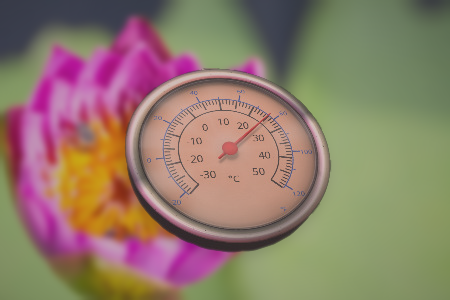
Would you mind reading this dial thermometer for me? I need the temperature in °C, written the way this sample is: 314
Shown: 25
